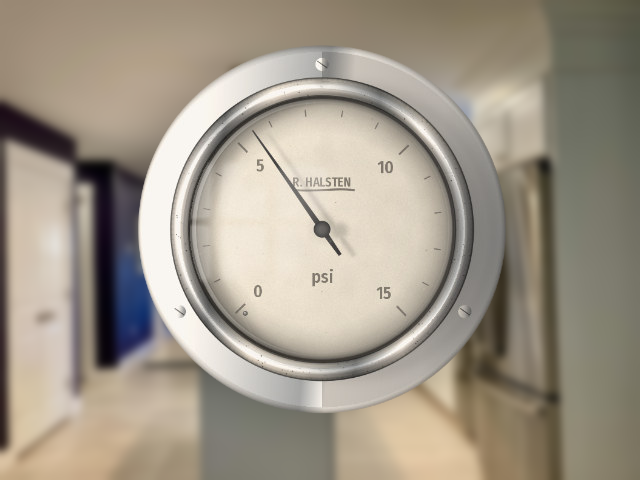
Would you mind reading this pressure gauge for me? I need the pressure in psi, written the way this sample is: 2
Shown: 5.5
